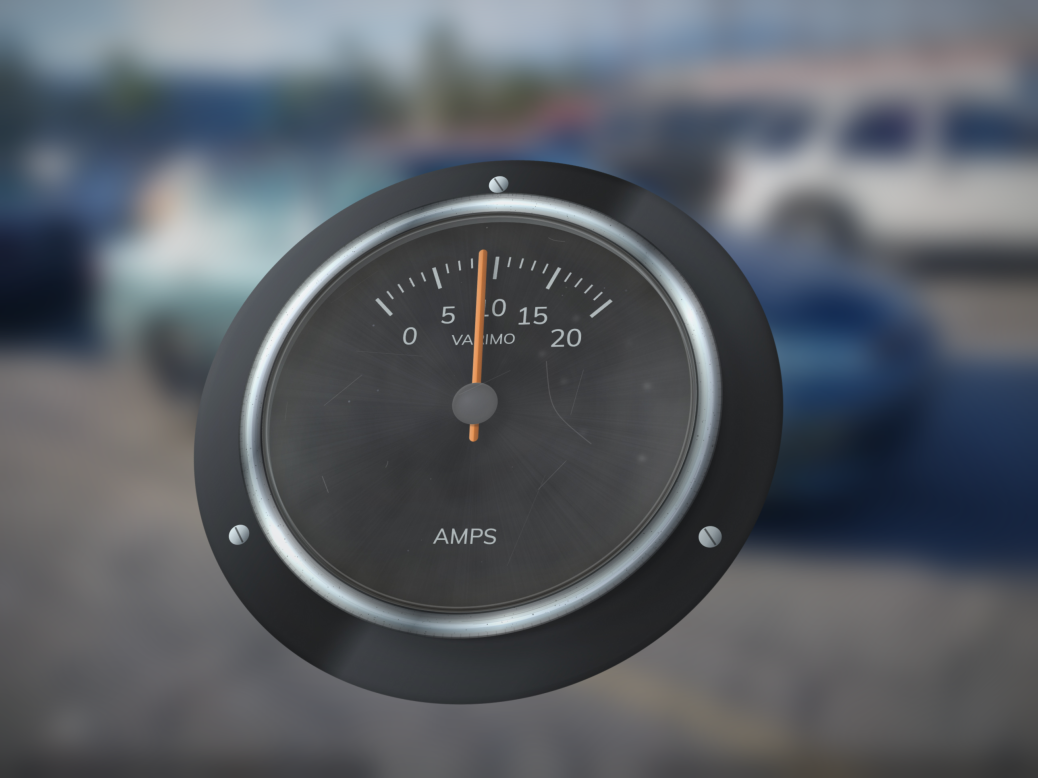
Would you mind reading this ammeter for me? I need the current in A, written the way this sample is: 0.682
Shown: 9
